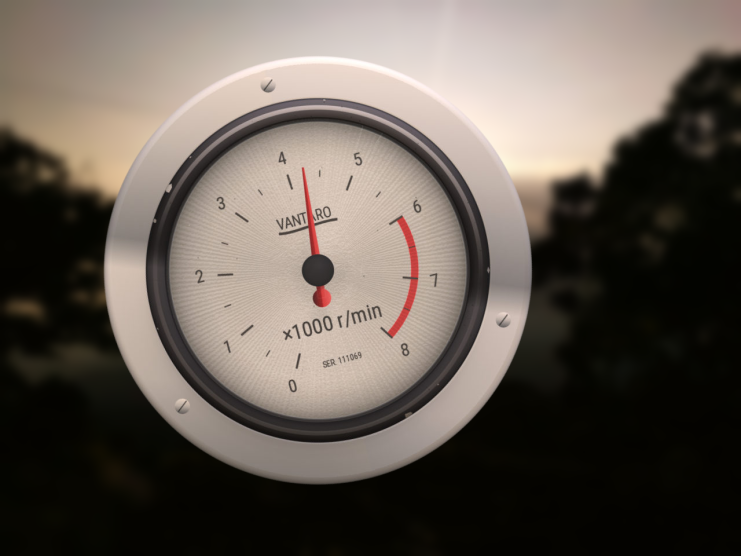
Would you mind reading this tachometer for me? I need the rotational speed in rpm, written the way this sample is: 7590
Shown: 4250
